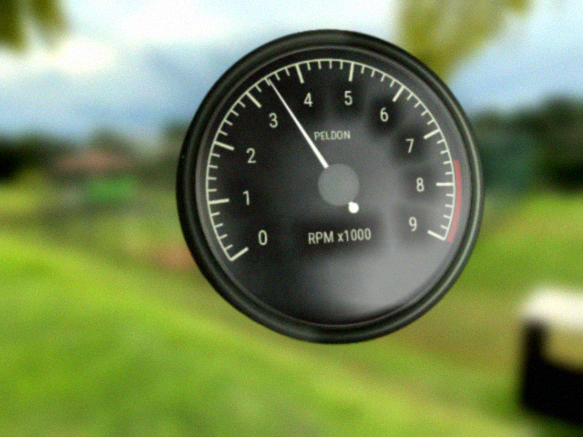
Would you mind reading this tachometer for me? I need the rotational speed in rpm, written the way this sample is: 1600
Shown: 3400
